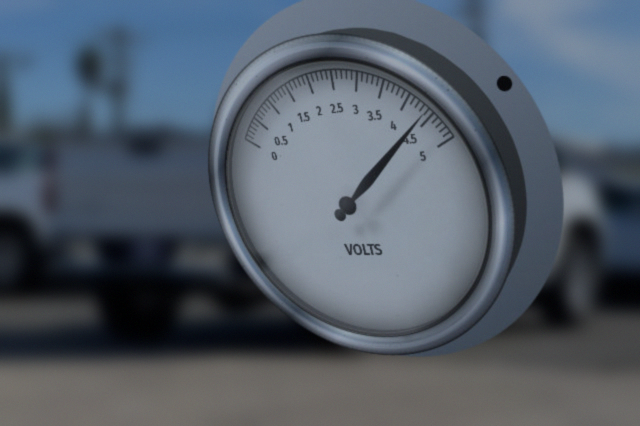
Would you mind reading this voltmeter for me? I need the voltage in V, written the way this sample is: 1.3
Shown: 4.4
